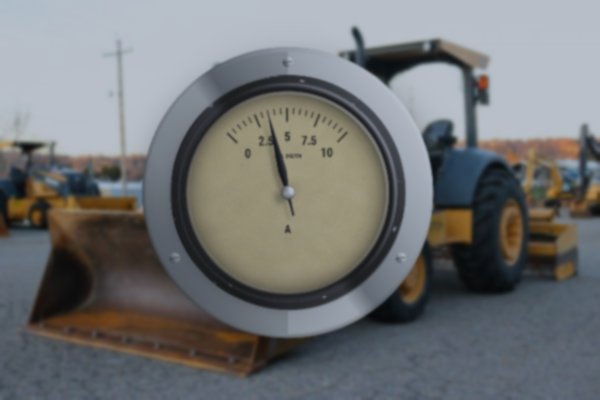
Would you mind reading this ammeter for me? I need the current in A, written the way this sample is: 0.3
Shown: 3.5
